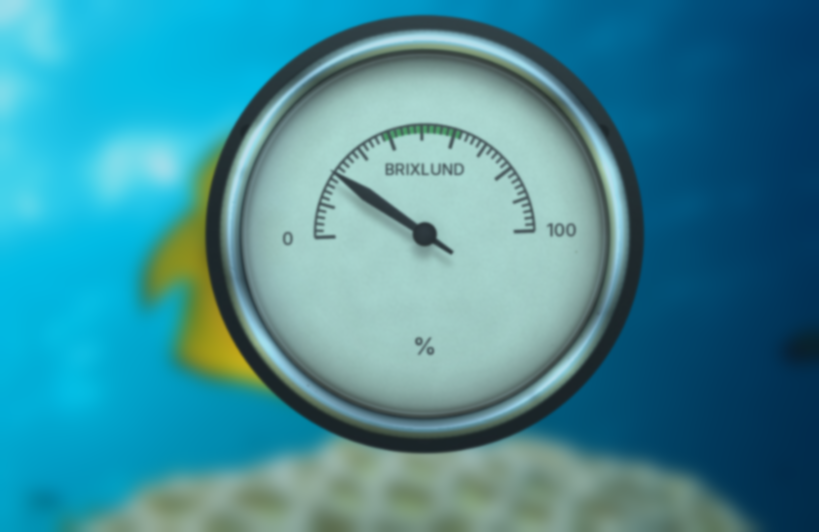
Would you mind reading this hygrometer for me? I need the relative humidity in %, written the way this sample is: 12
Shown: 20
